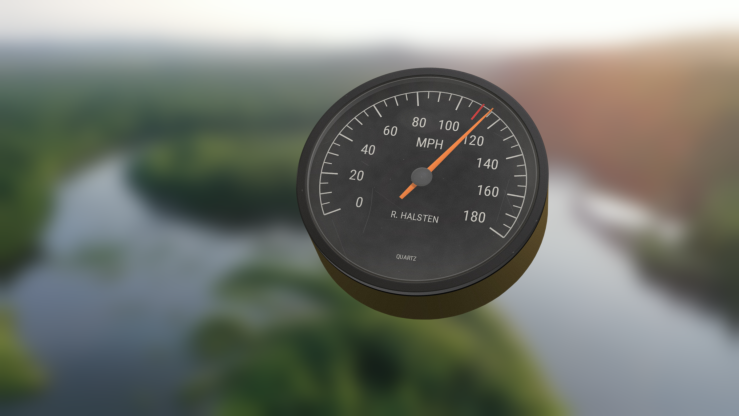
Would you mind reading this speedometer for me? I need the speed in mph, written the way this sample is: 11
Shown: 115
